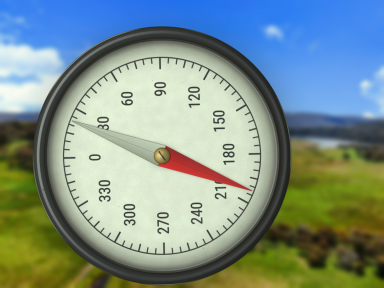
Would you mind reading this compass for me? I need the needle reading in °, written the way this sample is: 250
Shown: 202.5
